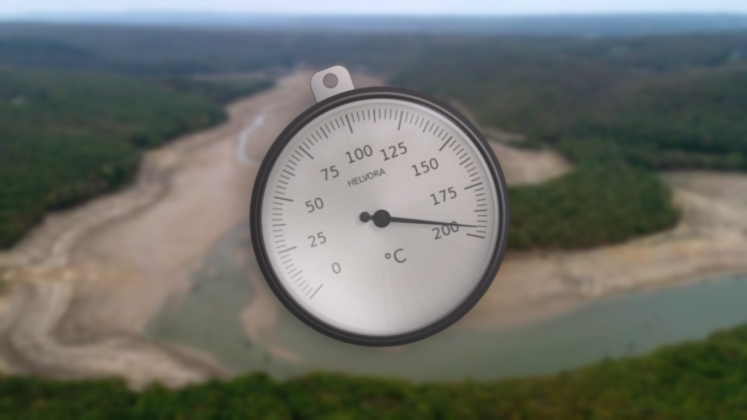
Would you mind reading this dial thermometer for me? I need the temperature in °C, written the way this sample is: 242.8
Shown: 195
